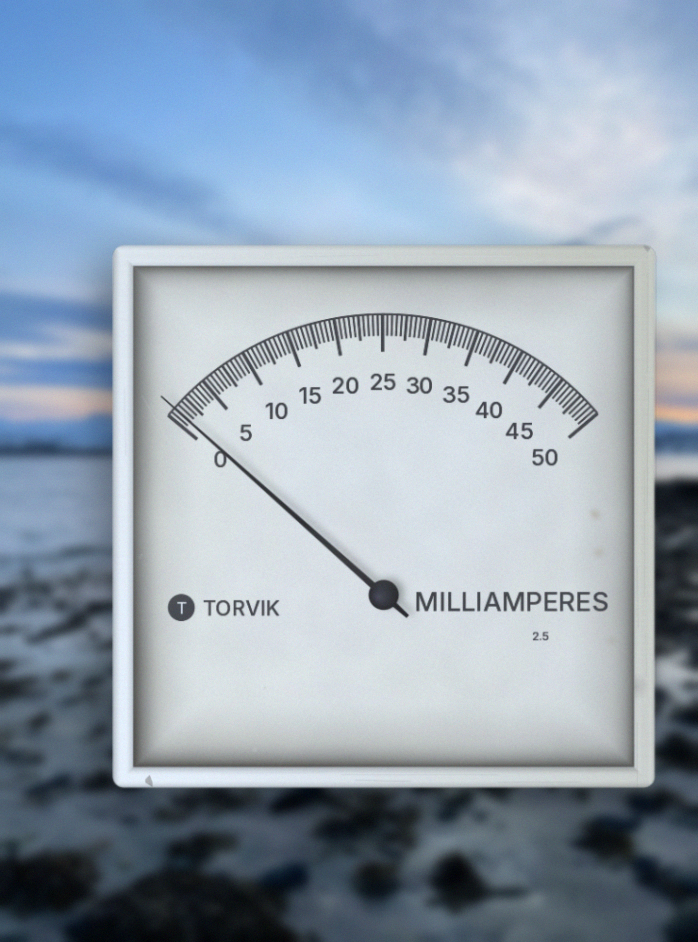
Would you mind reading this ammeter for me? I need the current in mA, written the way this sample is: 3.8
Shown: 1
